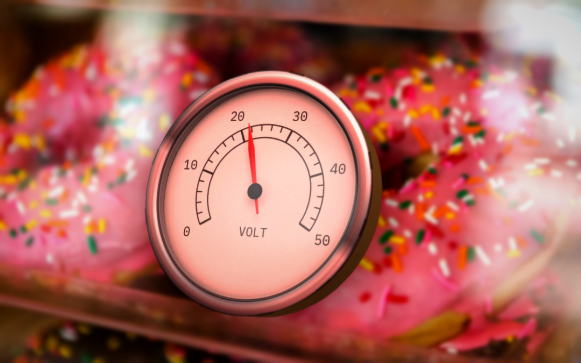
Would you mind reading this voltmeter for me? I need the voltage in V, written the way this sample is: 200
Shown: 22
